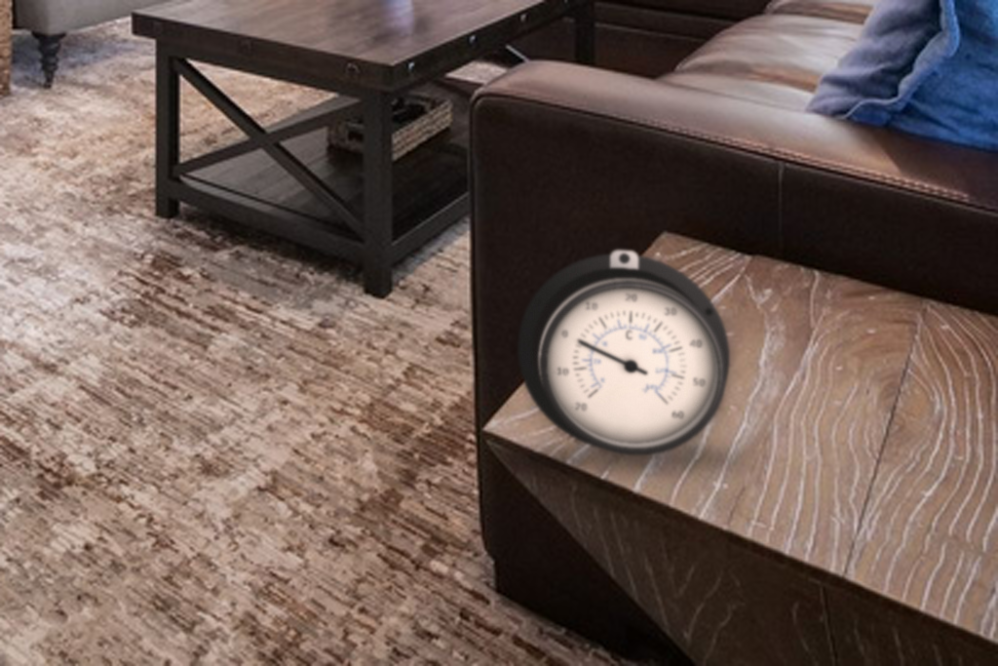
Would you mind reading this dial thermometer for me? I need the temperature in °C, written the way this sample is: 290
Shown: 0
